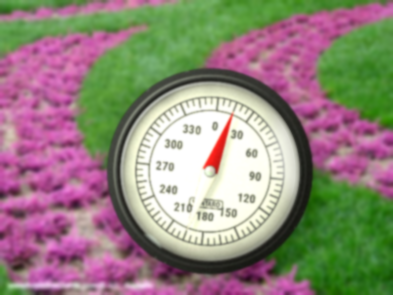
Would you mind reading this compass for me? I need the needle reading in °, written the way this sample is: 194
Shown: 15
